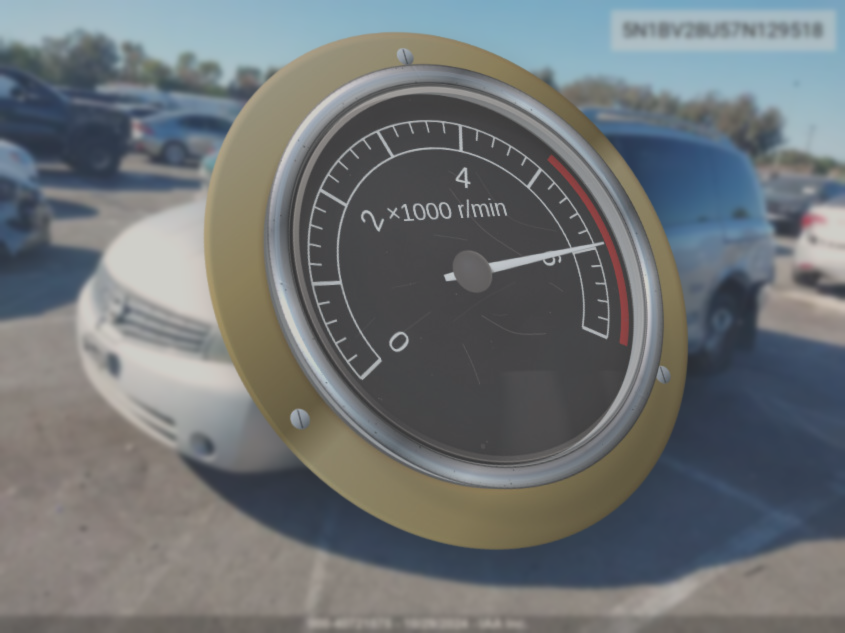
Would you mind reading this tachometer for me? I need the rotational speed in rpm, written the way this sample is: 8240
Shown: 6000
